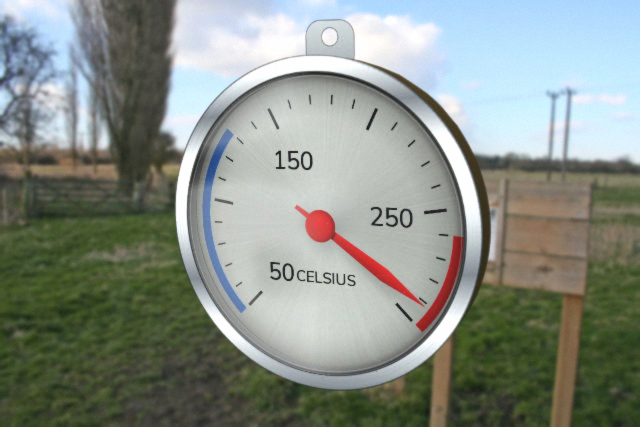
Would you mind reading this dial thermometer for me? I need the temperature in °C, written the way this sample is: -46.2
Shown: 290
